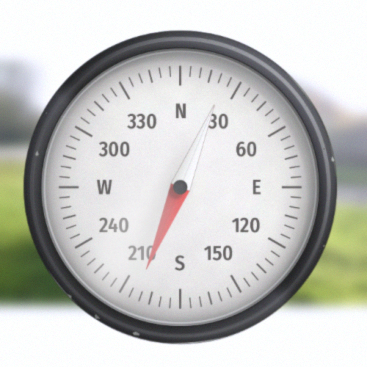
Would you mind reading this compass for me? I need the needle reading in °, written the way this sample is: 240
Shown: 202.5
